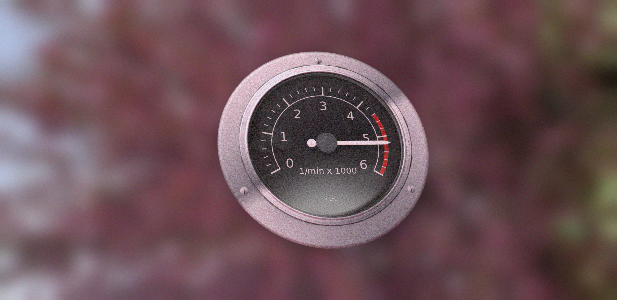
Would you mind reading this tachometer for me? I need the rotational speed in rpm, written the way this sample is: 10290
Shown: 5200
